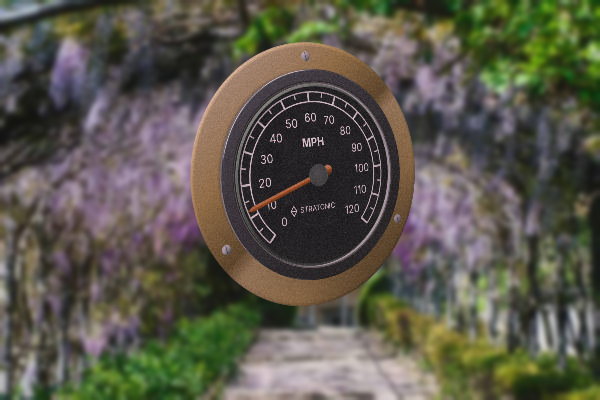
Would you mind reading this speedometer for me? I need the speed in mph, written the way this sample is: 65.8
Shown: 12.5
